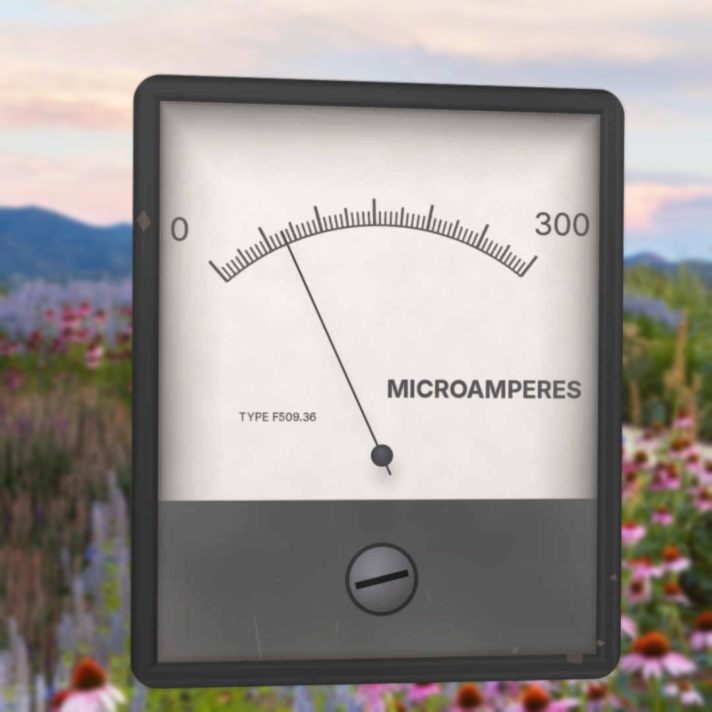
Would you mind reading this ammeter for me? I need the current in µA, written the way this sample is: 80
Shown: 65
